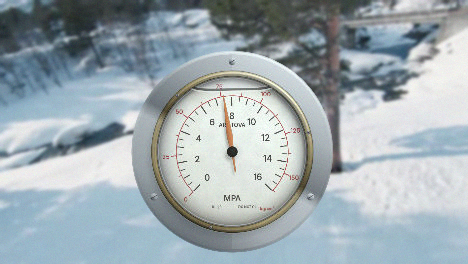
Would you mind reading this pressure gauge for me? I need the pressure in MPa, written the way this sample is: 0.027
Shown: 7.5
